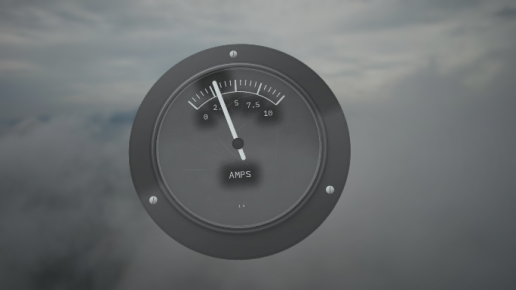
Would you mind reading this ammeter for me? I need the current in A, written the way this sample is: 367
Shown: 3
